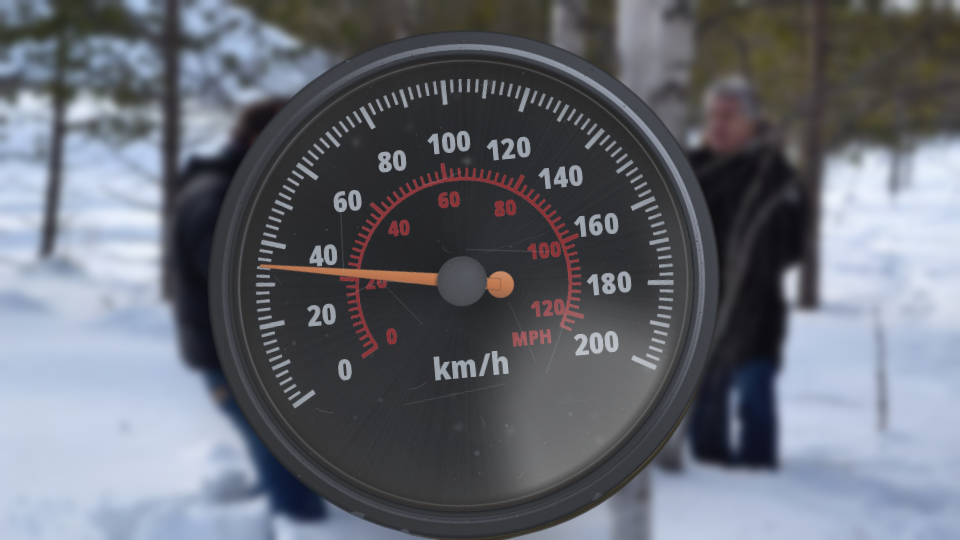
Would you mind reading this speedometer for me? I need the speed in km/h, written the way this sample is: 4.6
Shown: 34
